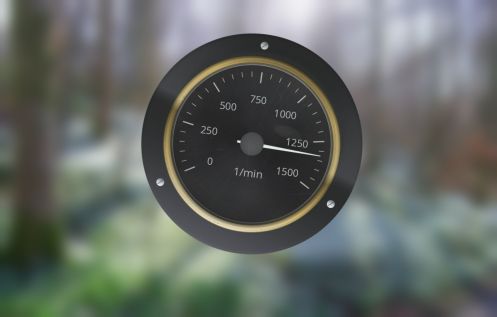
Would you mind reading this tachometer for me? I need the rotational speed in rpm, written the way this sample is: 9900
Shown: 1325
